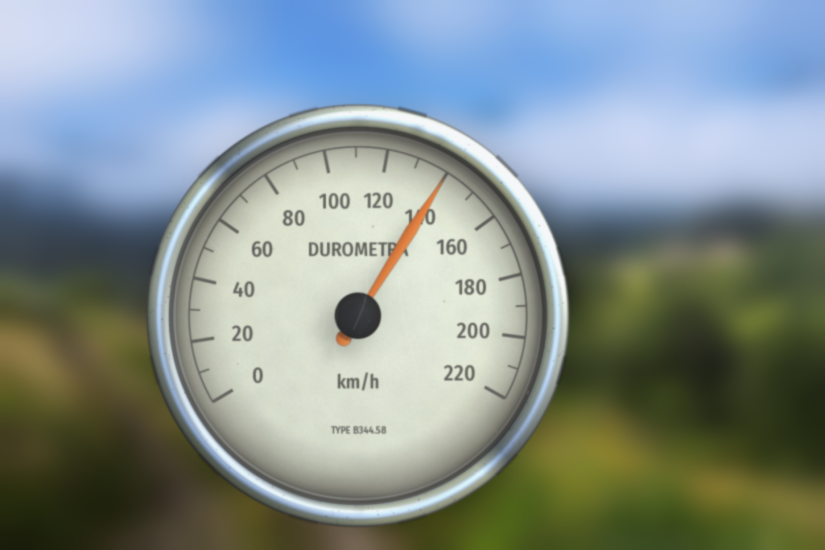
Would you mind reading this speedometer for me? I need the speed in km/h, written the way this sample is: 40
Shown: 140
